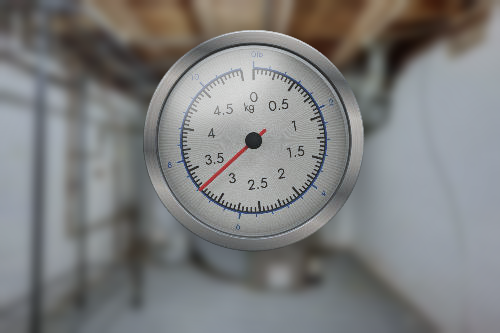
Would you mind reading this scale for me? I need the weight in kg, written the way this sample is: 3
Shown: 3.25
